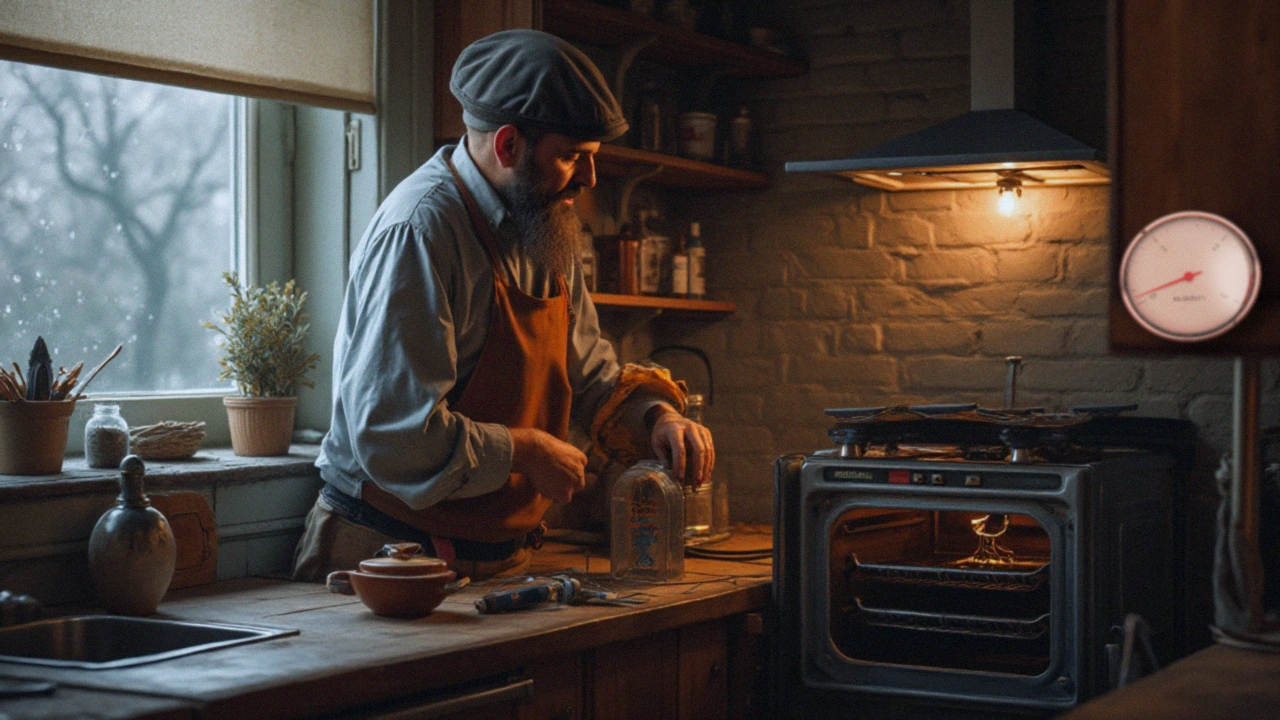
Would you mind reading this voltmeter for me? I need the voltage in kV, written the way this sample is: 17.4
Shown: 0.1
